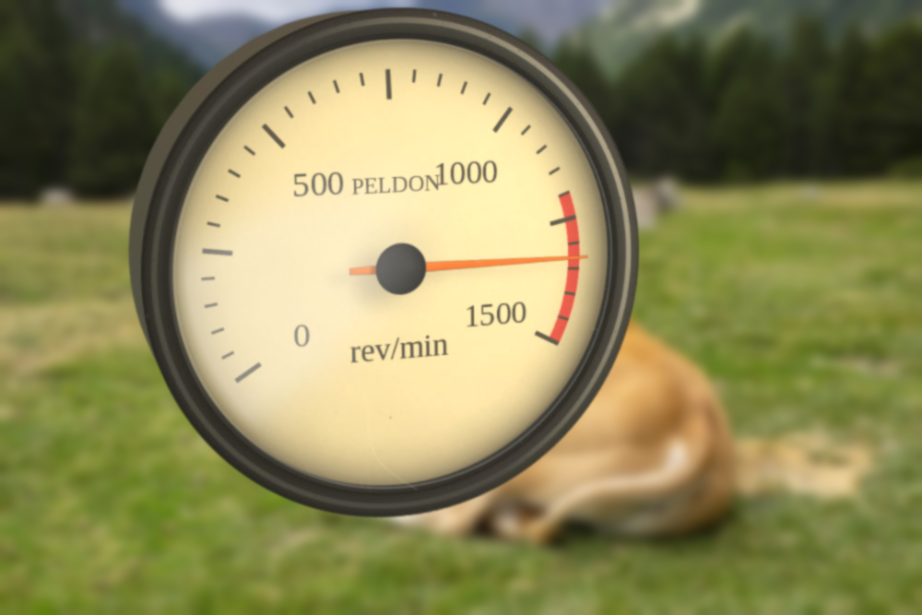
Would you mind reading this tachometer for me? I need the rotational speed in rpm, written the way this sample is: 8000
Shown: 1325
